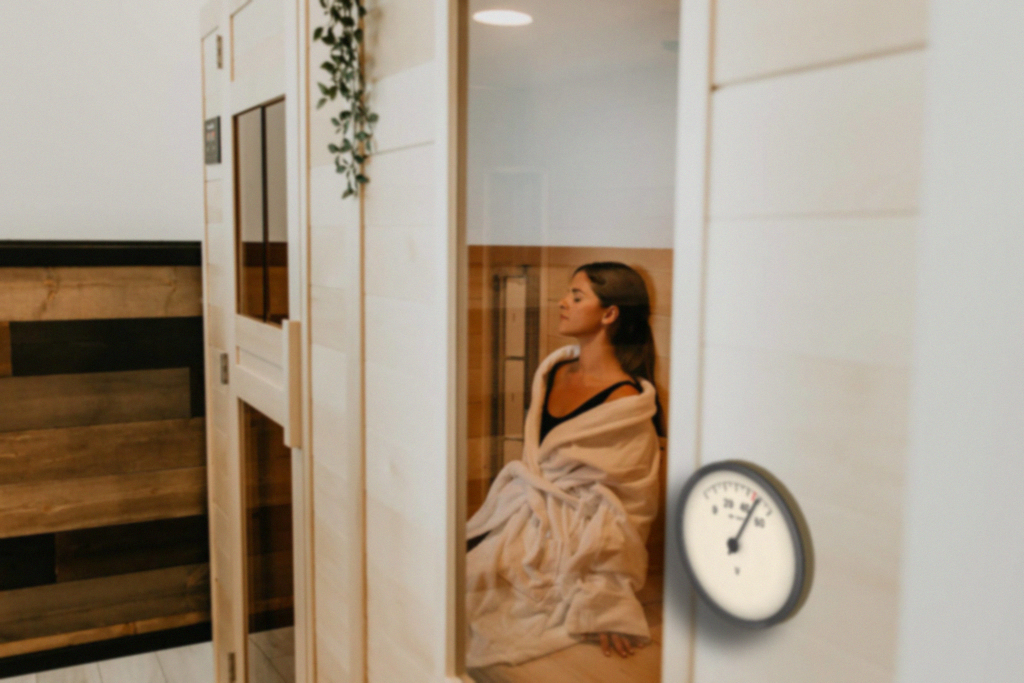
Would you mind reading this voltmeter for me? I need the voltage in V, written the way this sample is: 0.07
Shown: 50
